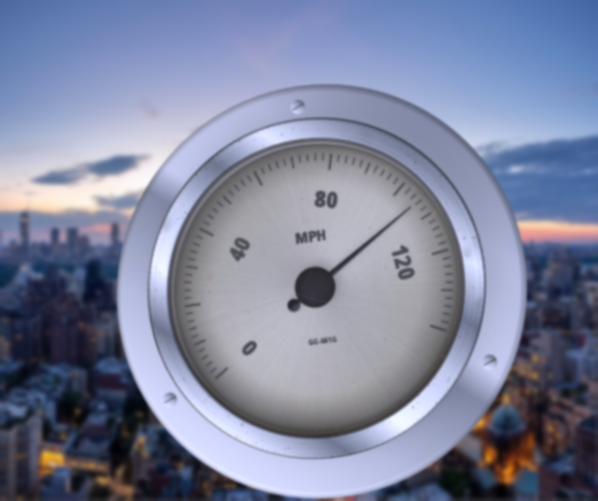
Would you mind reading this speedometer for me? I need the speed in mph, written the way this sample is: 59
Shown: 106
